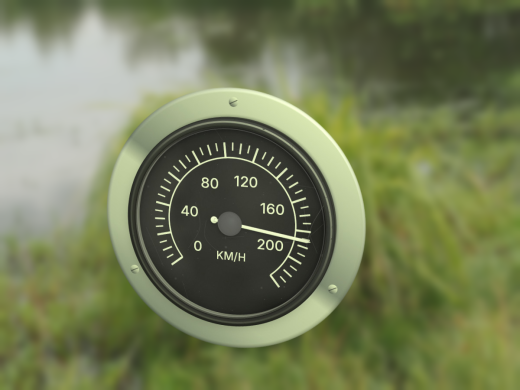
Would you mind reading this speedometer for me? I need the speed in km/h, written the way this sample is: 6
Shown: 185
